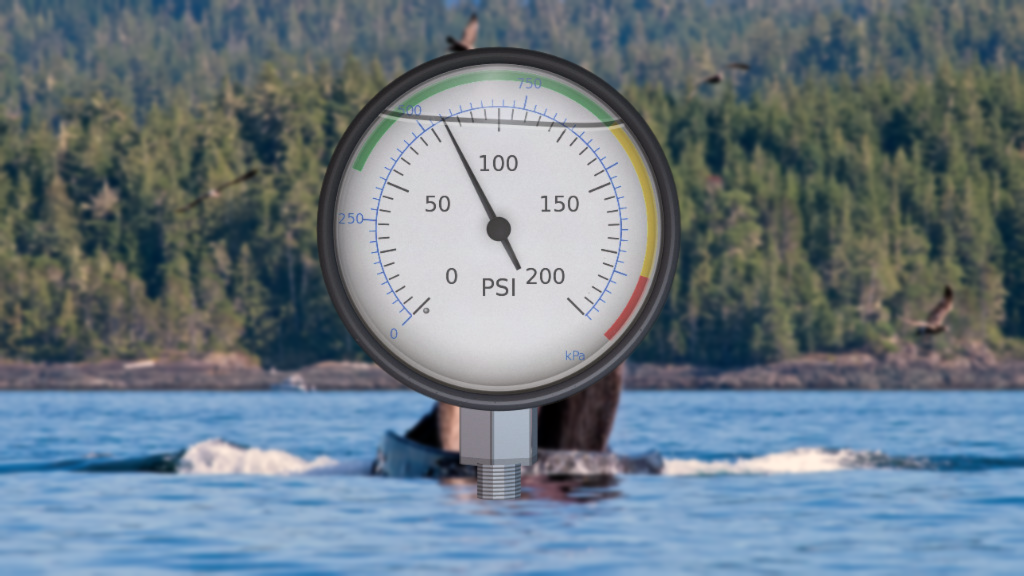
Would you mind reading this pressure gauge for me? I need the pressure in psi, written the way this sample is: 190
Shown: 80
